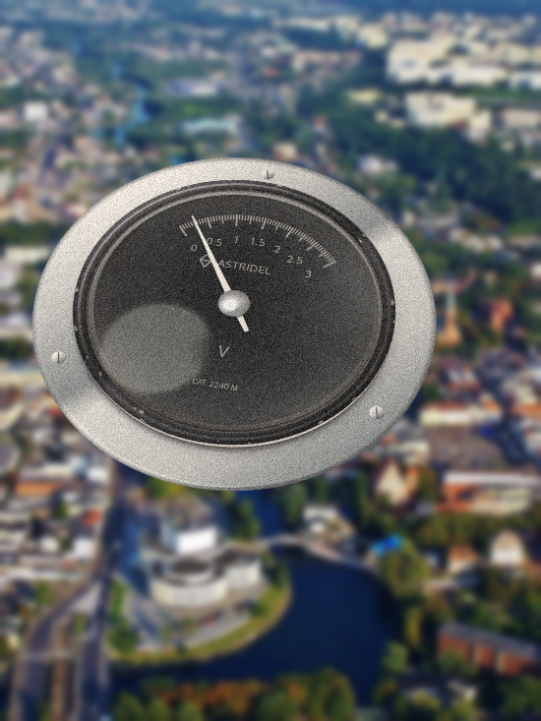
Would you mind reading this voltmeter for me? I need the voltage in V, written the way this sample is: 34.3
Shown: 0.25
